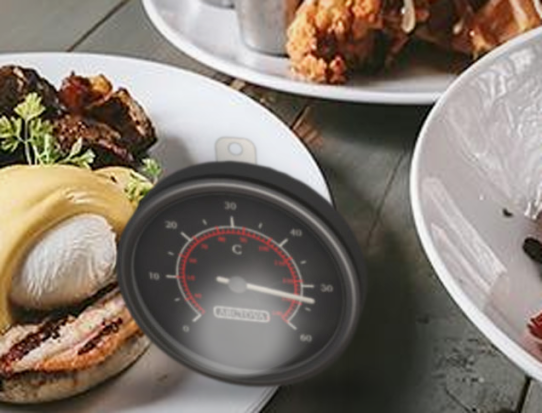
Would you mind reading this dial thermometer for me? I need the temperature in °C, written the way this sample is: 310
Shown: 52.5
